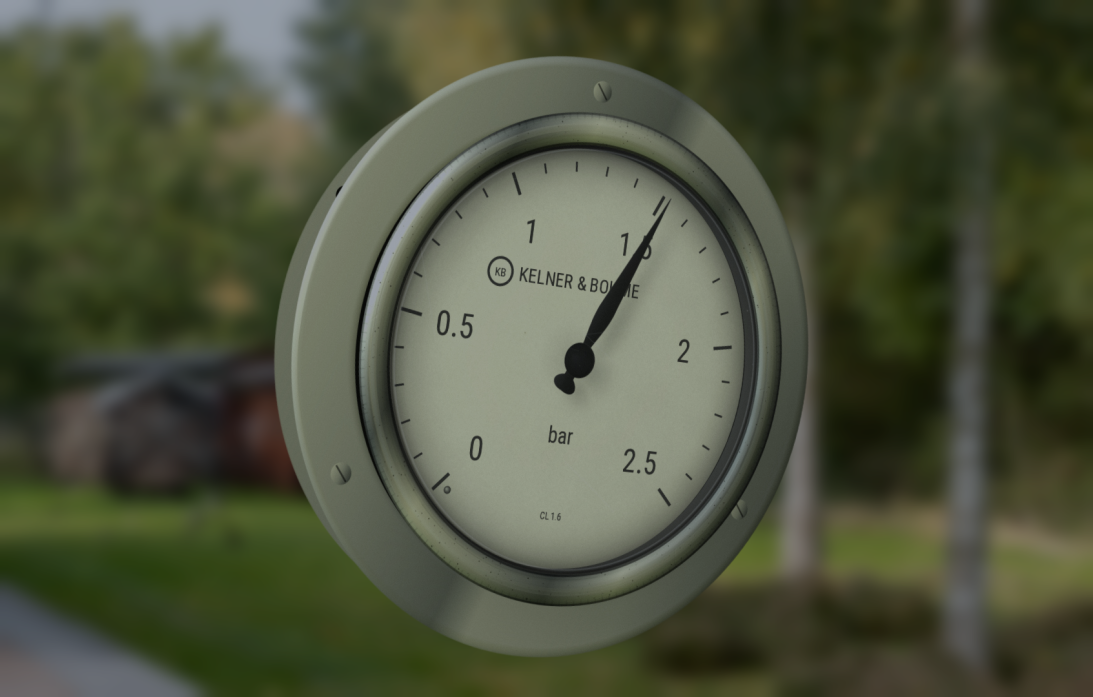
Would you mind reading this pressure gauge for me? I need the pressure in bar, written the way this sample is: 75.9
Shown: 1.5
